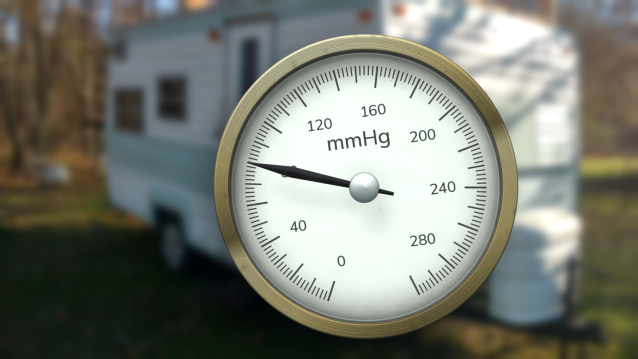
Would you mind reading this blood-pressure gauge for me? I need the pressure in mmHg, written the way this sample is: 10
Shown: 80
